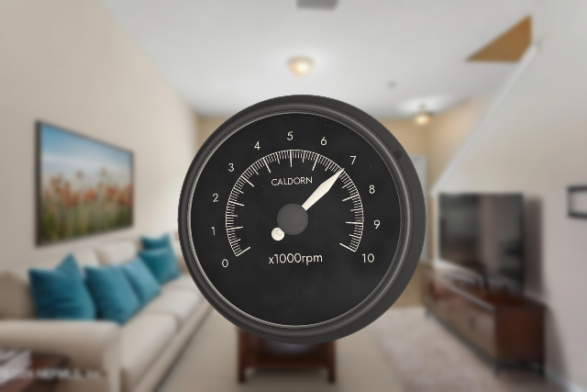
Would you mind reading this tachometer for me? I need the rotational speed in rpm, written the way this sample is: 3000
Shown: 7000
